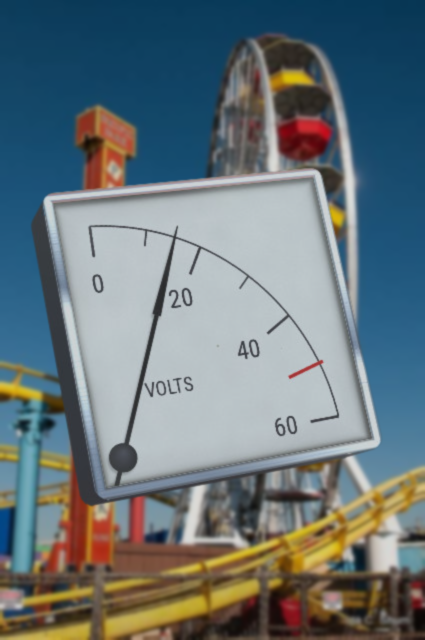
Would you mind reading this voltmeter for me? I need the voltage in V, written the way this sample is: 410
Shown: 15
